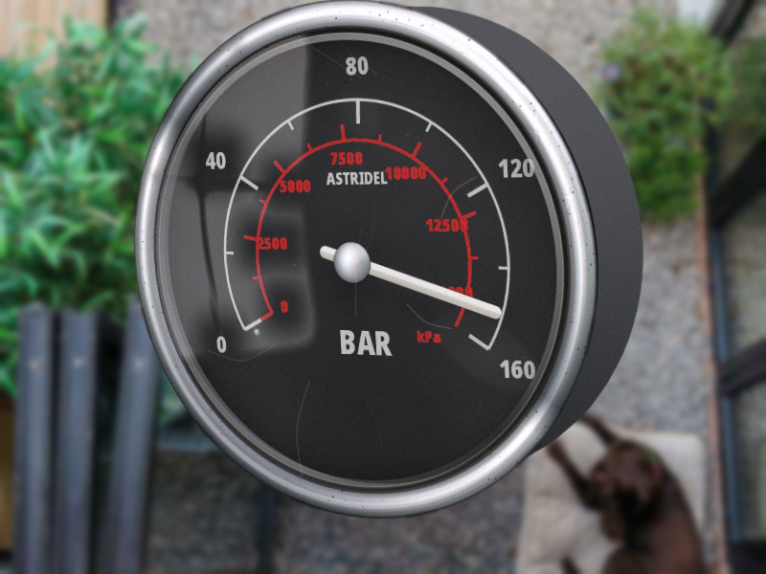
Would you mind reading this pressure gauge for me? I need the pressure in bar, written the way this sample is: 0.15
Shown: 150
